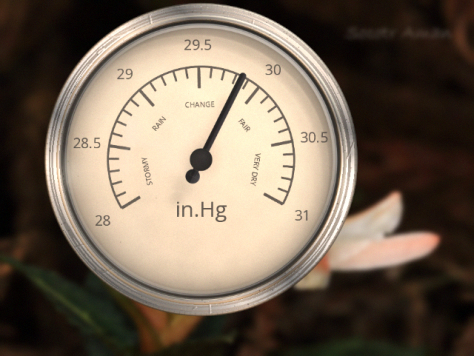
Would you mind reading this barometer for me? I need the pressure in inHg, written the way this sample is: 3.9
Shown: 29.85
